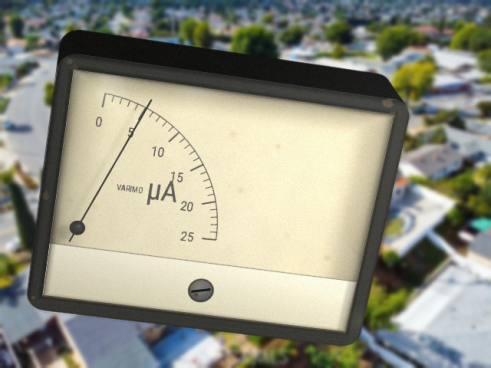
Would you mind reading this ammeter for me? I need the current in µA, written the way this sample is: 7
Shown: 5
